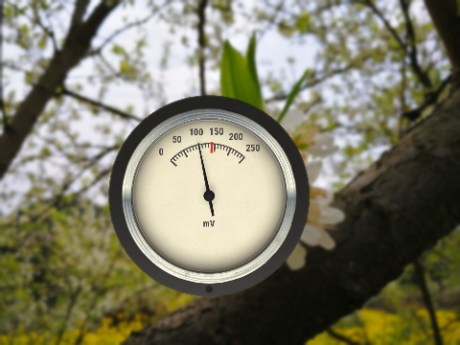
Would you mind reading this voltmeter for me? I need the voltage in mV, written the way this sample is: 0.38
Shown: 100
